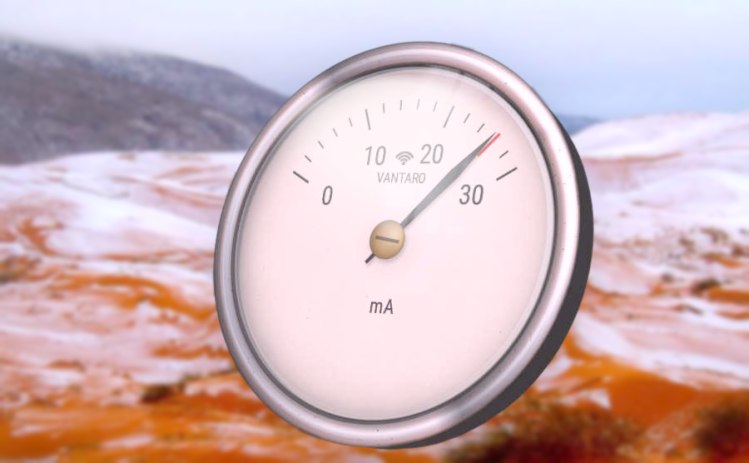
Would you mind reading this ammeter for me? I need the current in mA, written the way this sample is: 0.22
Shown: 26
